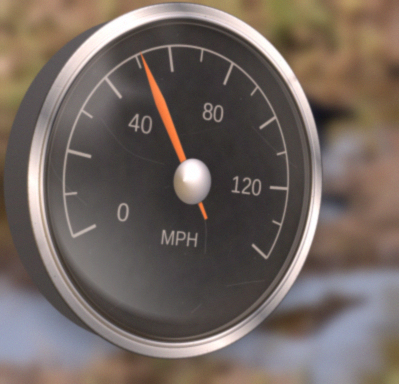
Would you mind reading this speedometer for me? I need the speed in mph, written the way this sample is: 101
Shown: 50
